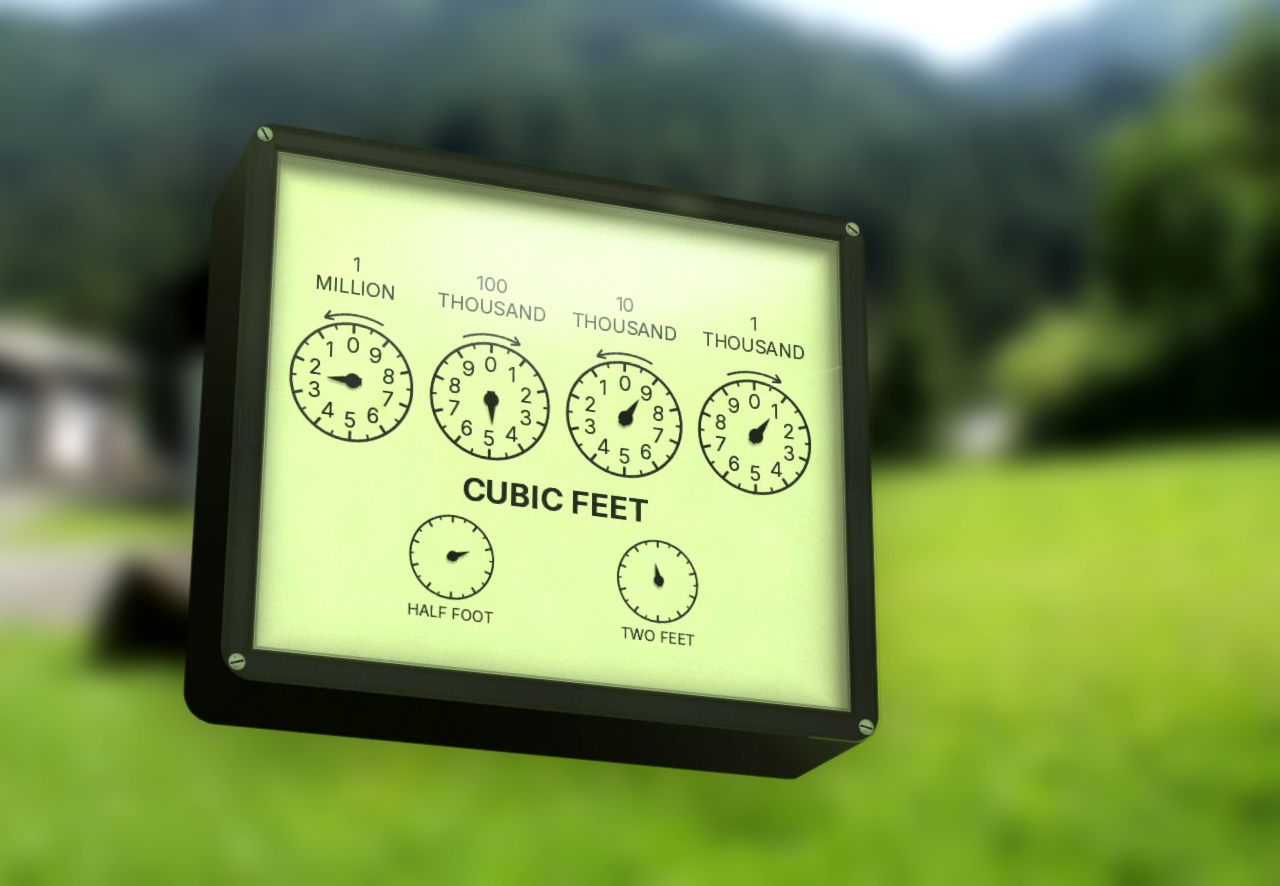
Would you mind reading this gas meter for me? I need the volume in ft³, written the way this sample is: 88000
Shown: 249100
